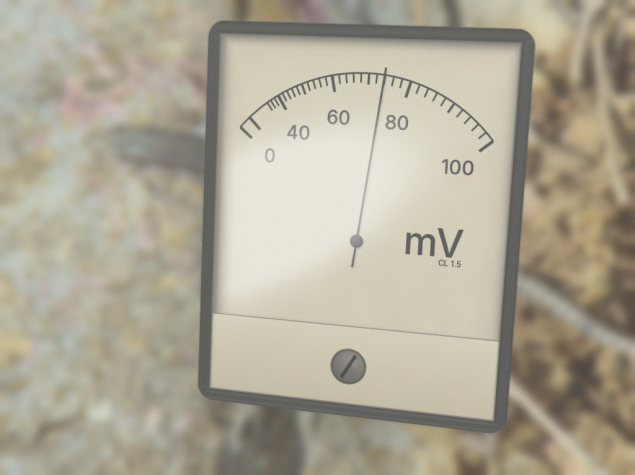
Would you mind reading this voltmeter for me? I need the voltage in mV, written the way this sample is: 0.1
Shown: 74
